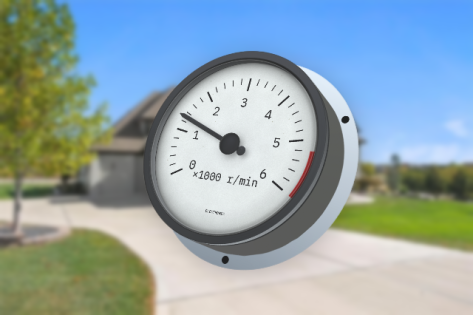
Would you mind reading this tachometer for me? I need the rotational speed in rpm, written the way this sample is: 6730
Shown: 1300
